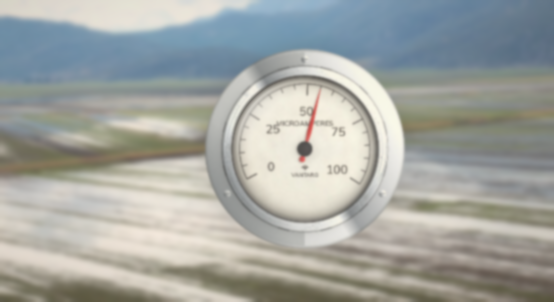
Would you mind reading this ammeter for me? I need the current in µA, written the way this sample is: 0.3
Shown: 55
